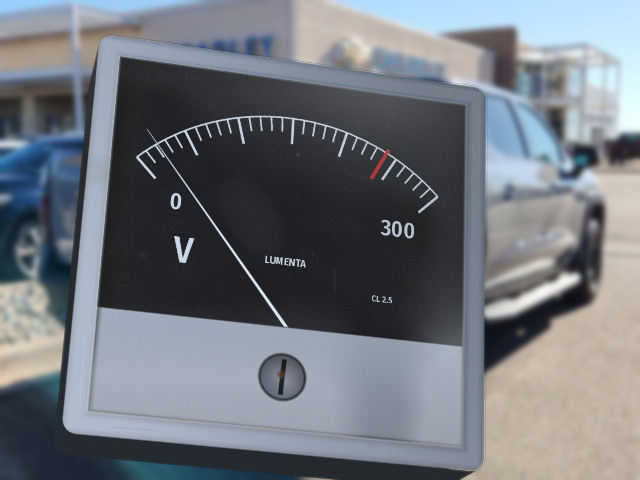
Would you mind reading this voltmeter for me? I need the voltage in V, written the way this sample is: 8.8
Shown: 20
